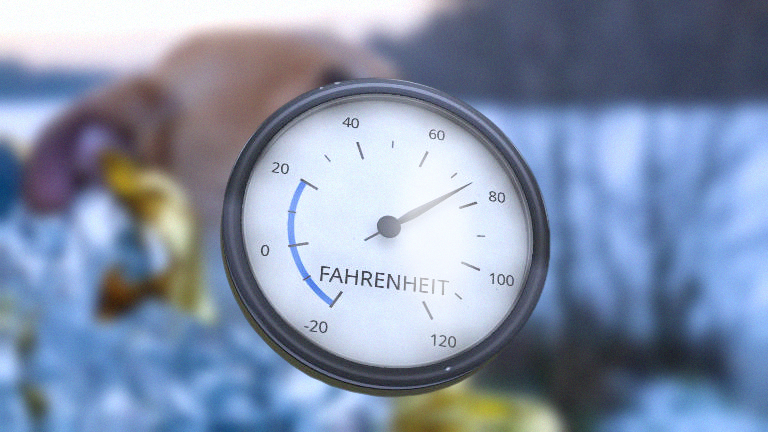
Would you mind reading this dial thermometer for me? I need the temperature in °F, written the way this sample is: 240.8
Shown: 75
